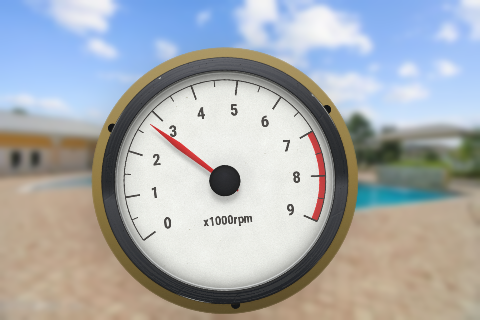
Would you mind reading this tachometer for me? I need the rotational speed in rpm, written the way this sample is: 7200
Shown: 2750
